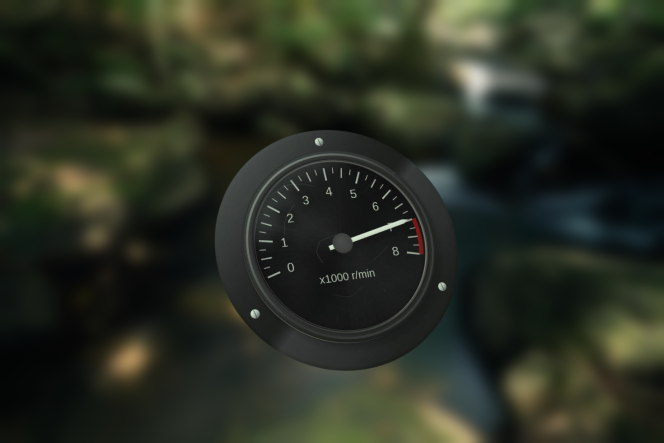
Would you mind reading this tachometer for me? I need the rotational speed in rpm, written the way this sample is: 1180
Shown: 7000
